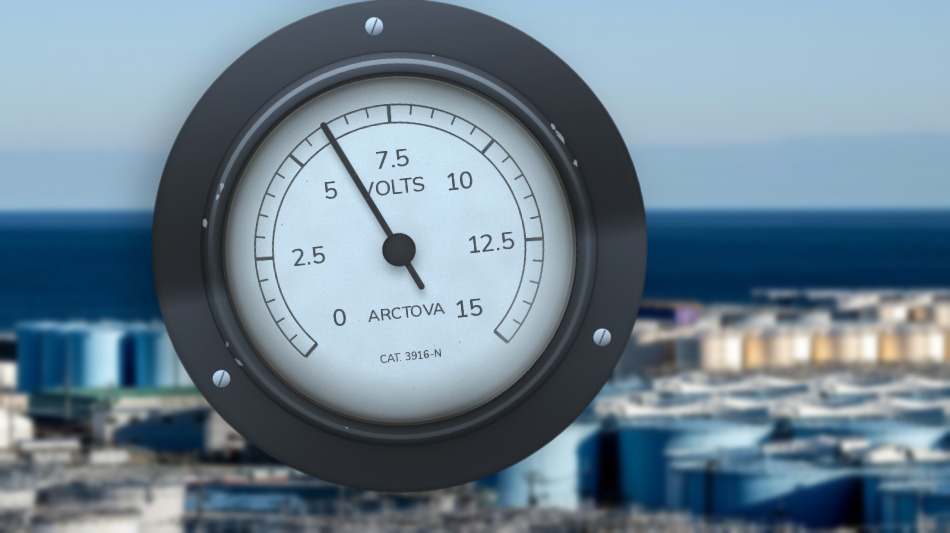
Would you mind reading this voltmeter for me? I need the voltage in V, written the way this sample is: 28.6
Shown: 6
